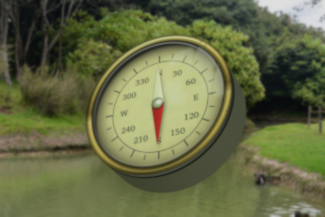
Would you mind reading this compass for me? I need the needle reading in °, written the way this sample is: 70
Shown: 180
